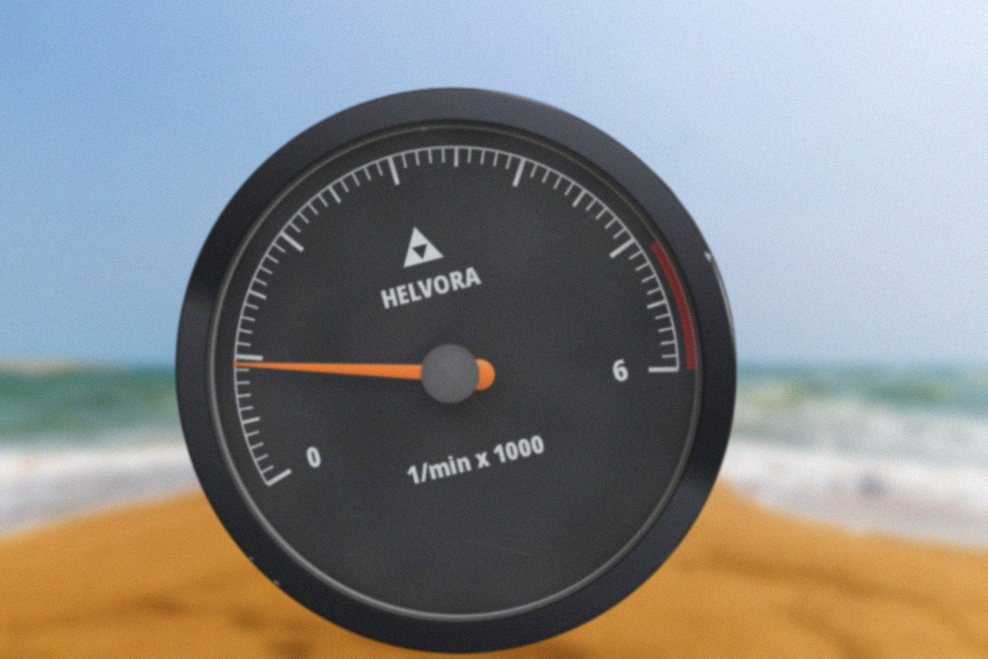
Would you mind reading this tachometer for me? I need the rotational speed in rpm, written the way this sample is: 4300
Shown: 950
